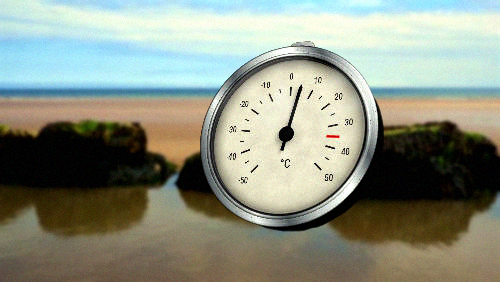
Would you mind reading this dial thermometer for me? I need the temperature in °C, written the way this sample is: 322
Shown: 5
